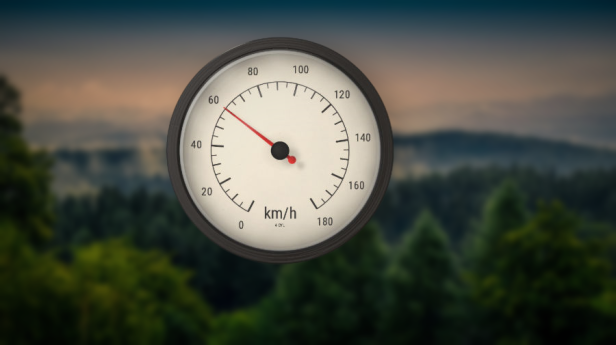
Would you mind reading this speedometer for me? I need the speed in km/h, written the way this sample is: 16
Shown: 60
